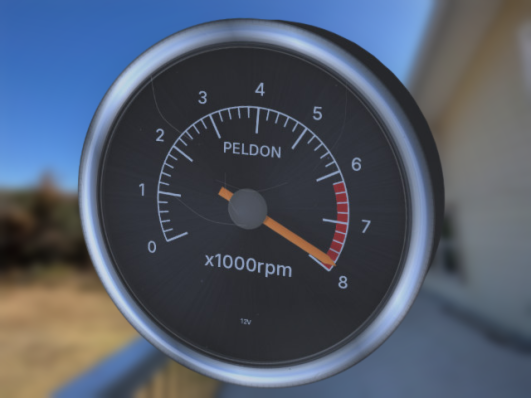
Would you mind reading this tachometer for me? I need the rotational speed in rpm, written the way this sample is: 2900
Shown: 7800
